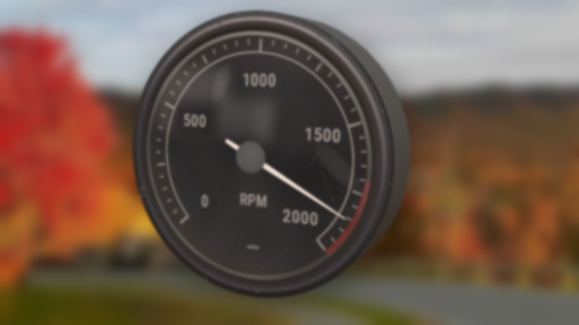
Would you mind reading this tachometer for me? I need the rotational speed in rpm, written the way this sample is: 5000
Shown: 1850
